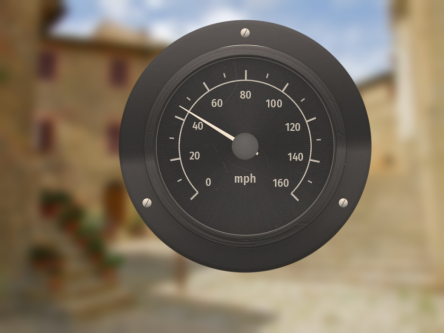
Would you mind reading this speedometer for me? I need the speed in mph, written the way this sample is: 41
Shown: 45
